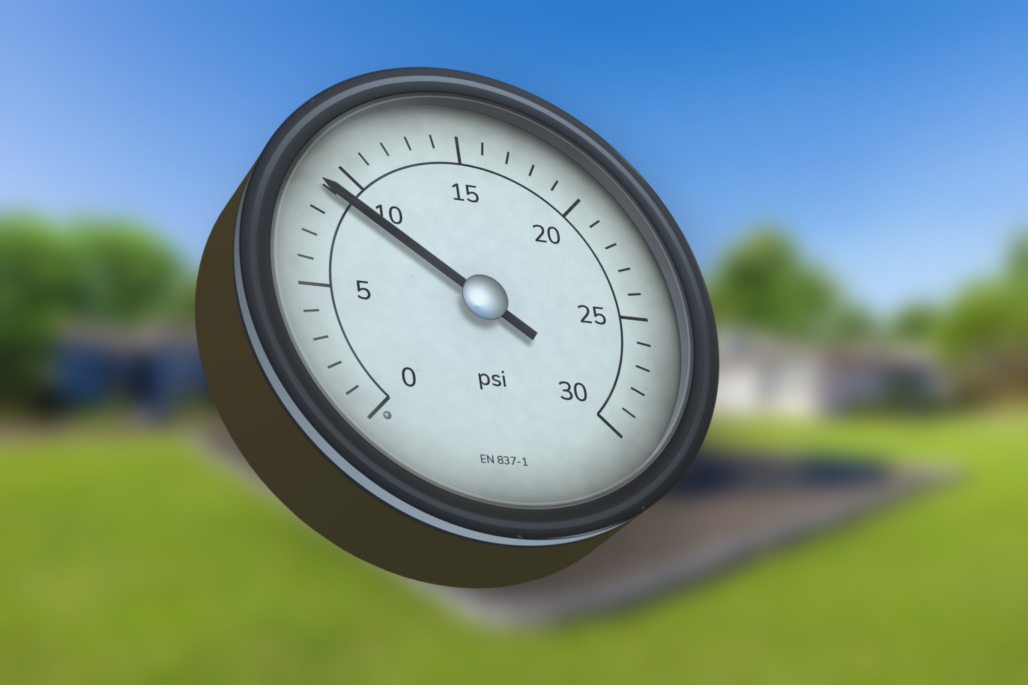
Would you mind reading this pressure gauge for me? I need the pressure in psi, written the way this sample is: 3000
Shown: 9
